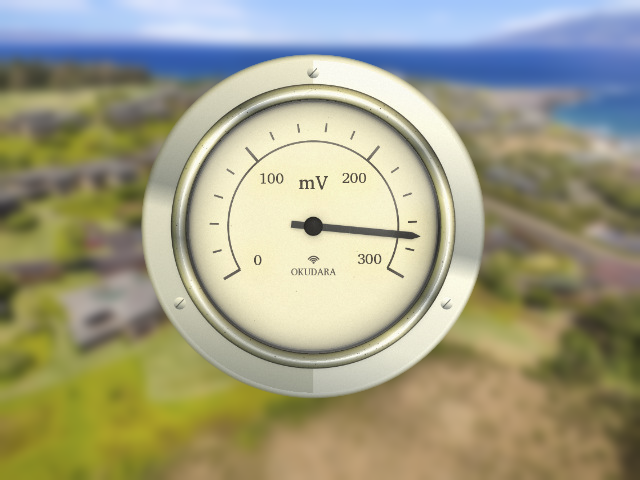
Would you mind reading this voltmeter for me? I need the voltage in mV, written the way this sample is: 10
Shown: 270
